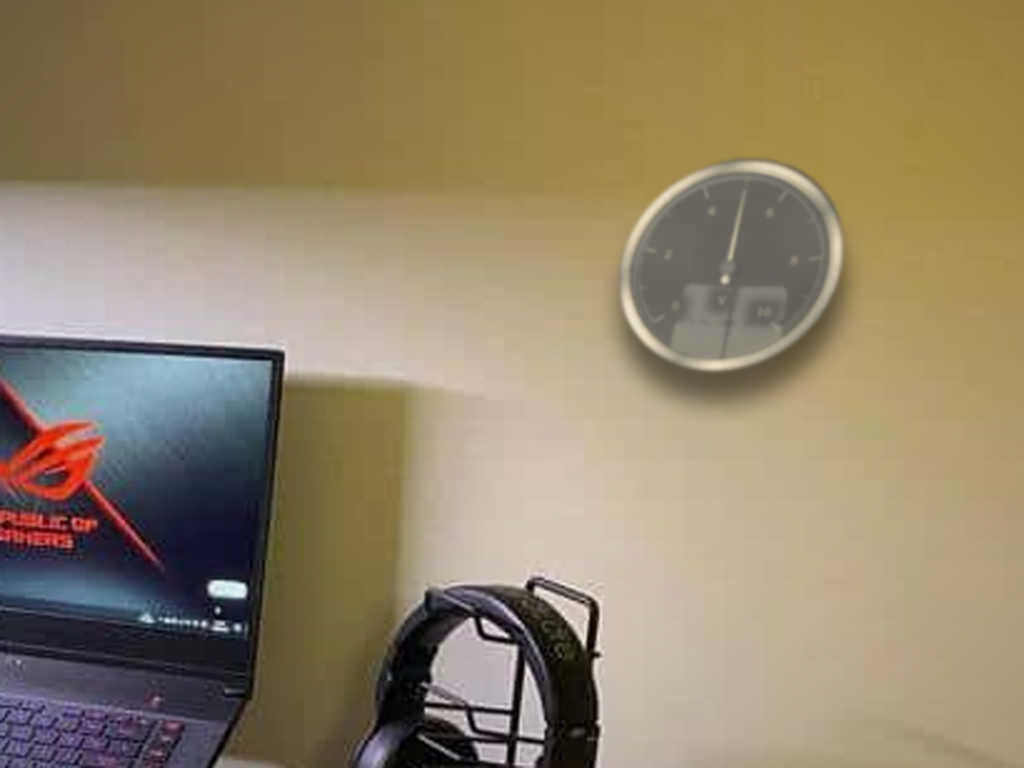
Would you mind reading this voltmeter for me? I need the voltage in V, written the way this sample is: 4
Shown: 5
